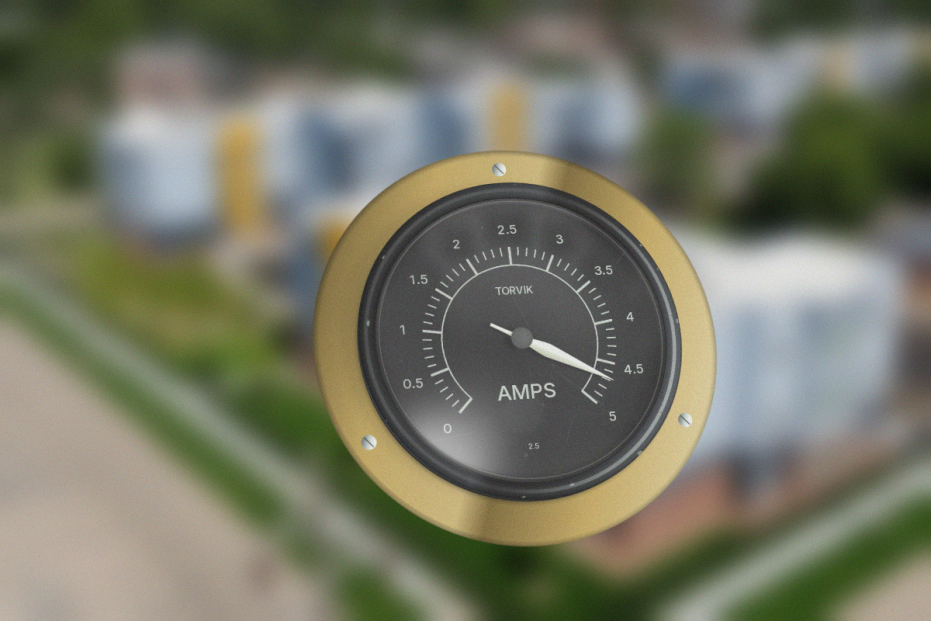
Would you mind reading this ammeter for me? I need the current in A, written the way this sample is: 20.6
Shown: 4.7
